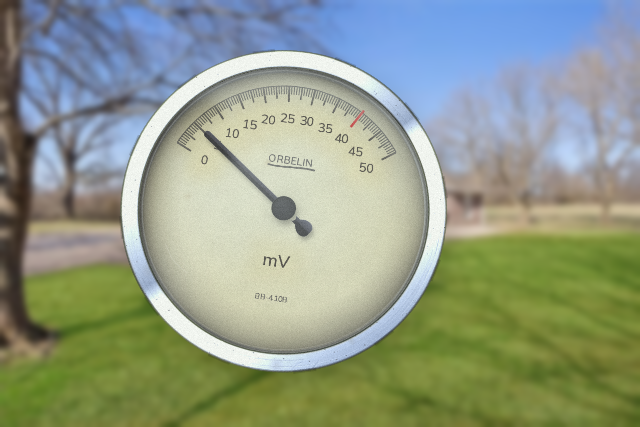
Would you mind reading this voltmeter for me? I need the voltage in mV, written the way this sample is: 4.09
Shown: 5
